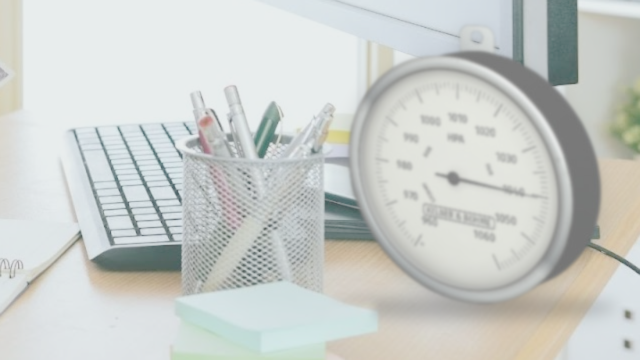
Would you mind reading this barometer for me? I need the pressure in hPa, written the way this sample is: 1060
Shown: 1040
